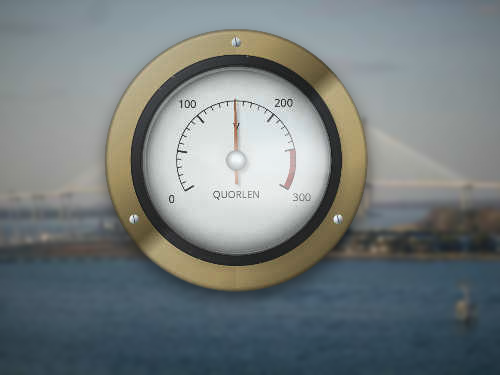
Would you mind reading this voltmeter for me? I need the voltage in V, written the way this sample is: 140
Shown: 150
